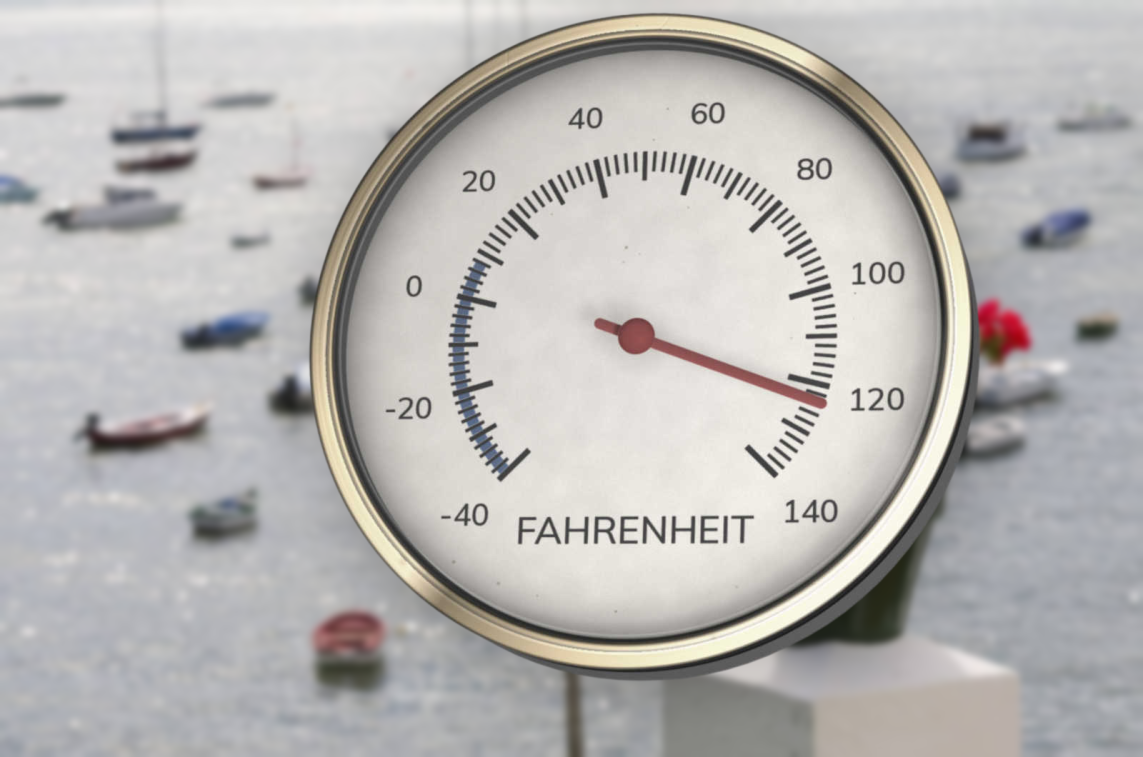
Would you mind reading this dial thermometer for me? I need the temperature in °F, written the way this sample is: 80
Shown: 124
